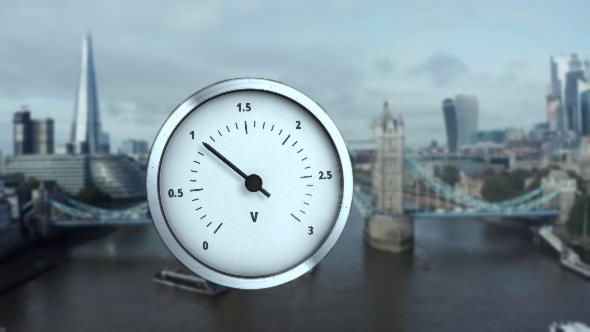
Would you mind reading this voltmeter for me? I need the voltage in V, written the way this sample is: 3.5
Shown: 1
